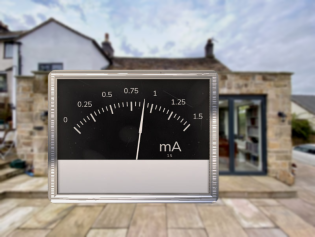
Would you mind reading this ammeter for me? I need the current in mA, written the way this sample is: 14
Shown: 0.9
